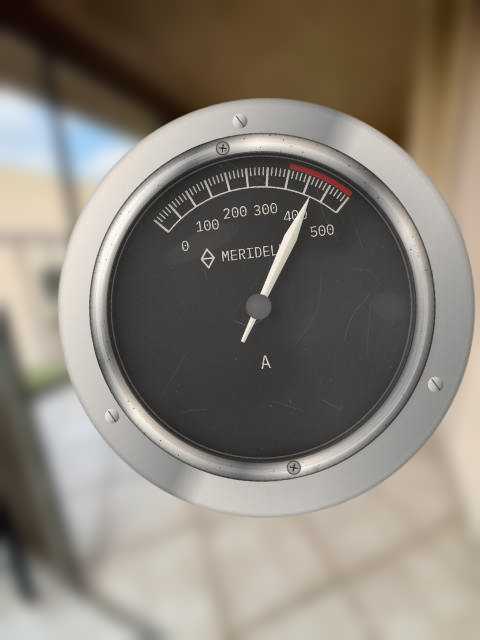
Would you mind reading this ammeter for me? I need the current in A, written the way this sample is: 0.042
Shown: 420
